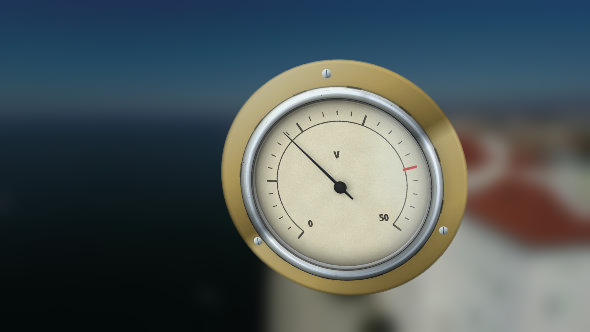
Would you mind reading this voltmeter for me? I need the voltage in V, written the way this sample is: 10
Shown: 18
